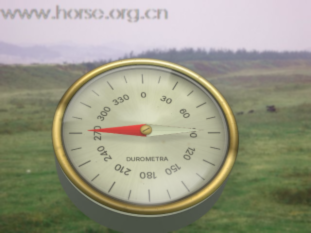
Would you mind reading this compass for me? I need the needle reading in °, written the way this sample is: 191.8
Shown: 270
